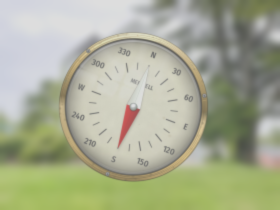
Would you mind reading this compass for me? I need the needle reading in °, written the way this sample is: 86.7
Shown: 180
